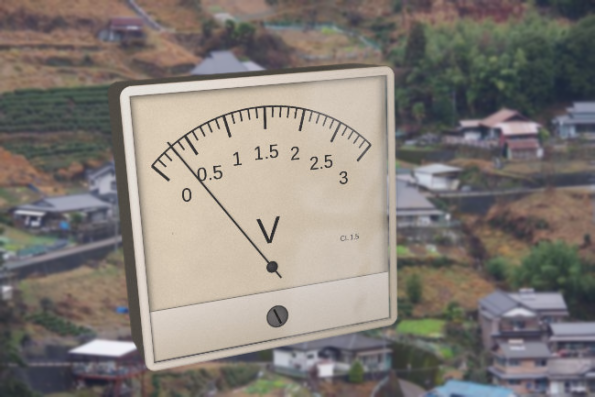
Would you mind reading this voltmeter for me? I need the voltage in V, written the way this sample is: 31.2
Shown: 0.3
